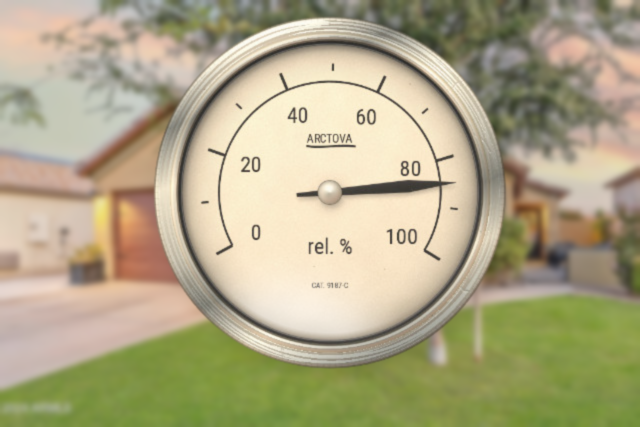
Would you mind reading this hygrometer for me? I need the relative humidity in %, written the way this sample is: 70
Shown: 85
